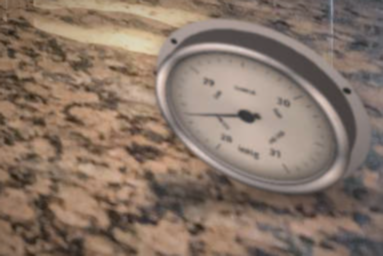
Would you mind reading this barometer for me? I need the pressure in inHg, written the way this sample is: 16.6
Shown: 28.4
